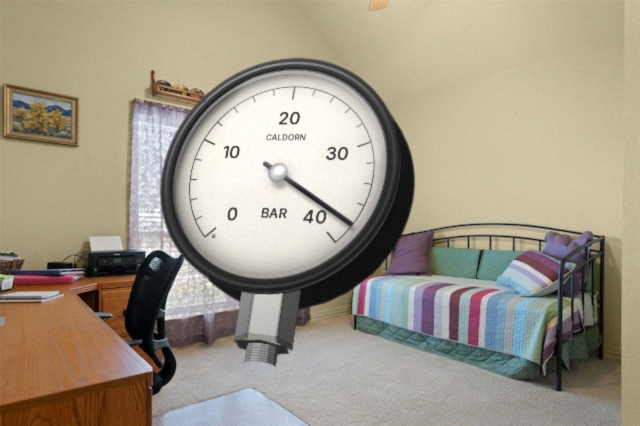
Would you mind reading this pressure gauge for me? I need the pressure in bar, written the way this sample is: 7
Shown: 38
